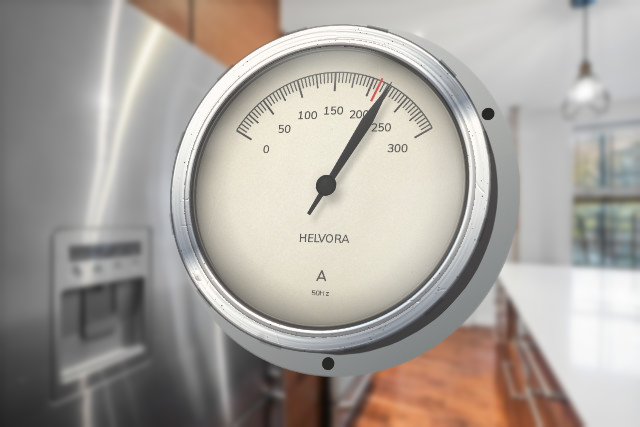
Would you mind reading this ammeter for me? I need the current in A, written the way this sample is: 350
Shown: 225
